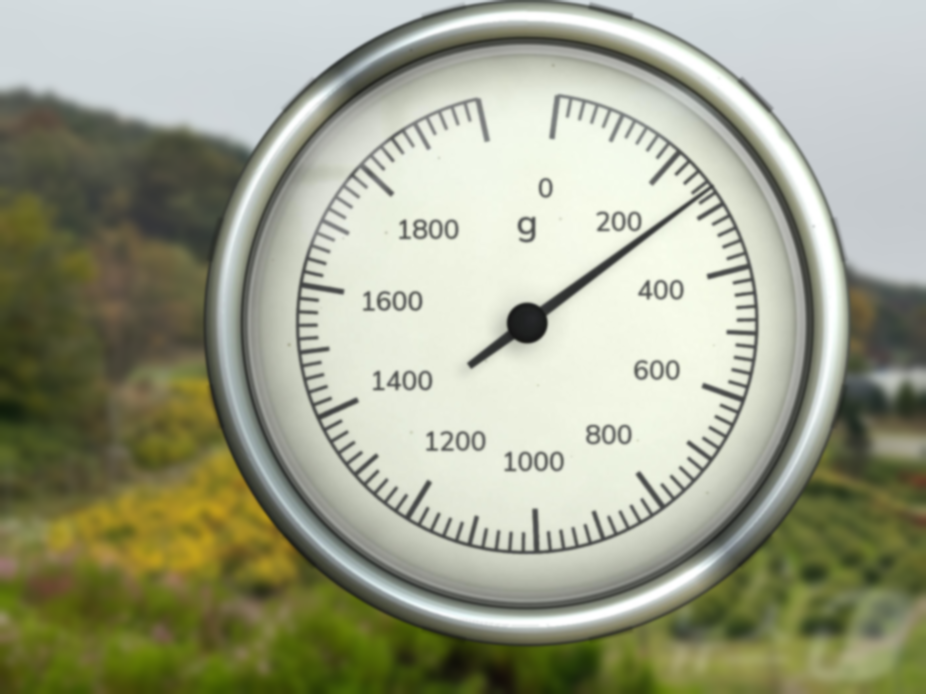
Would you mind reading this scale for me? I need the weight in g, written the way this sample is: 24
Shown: 270
